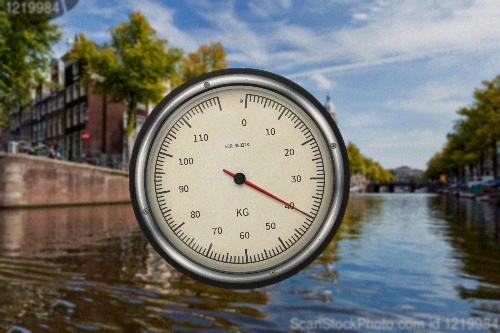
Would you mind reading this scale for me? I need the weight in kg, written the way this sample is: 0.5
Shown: 40
